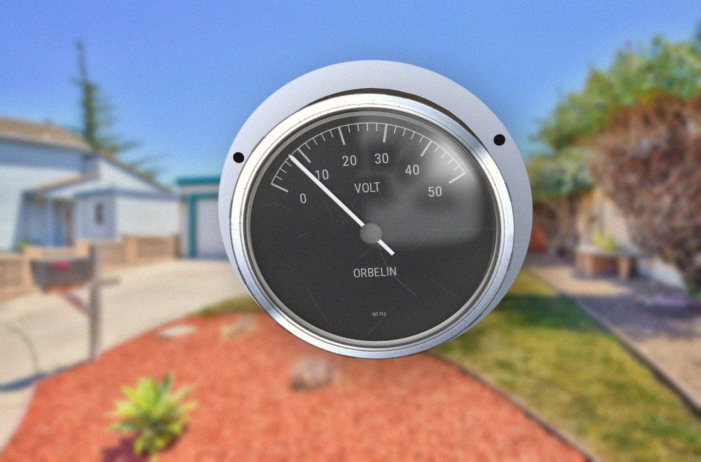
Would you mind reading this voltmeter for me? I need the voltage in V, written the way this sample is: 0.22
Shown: 8
